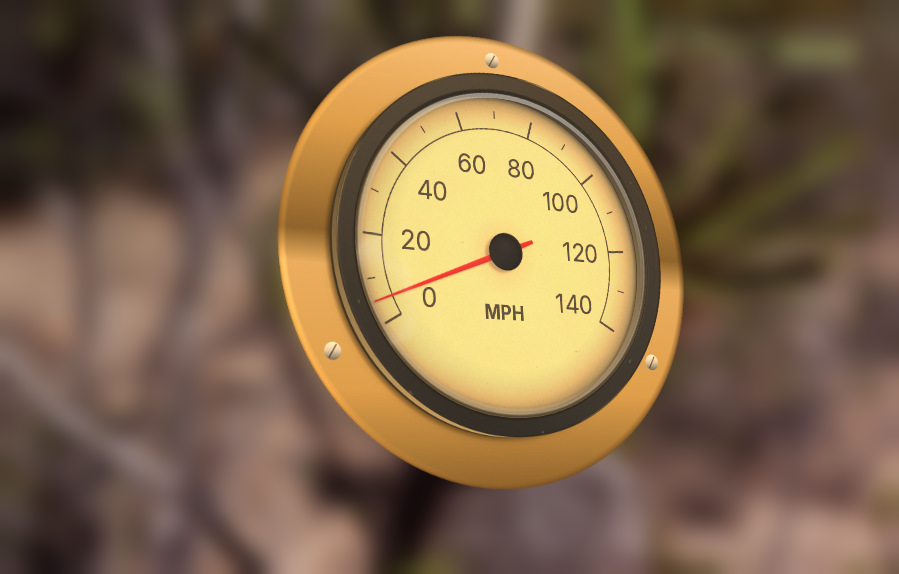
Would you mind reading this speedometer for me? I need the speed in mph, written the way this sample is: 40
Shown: 5
